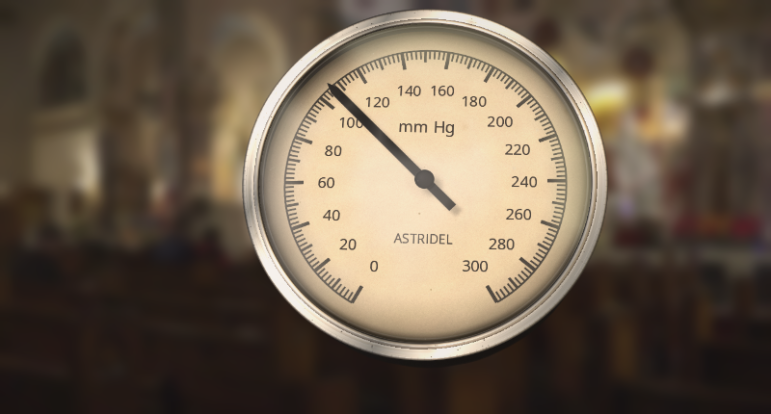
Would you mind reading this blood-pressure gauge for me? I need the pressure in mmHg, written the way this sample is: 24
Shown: 106
